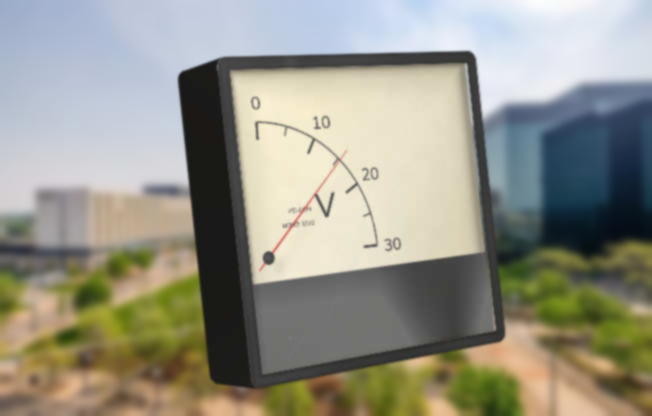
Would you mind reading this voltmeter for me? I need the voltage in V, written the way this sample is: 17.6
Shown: 15
